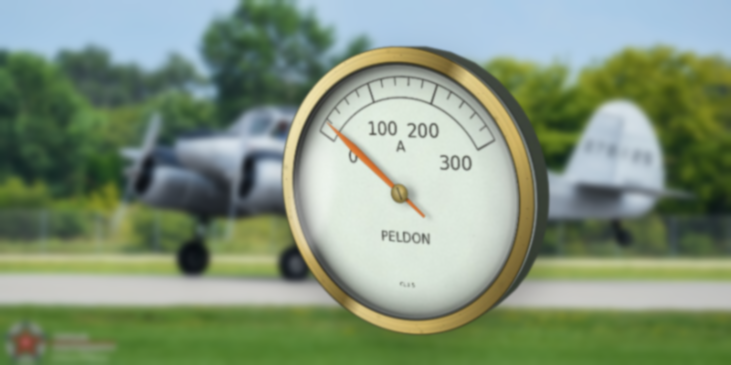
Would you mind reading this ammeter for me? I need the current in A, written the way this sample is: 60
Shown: 20
